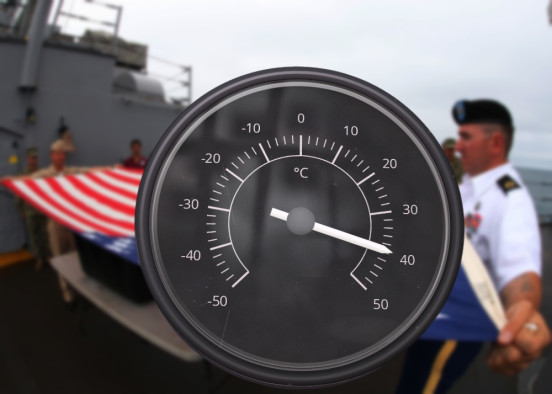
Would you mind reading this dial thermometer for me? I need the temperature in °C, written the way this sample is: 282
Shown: 40
